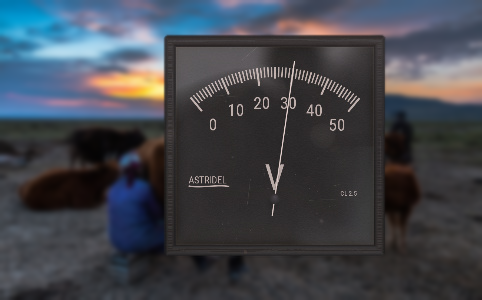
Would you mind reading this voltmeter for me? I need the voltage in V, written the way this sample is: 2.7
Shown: 30
